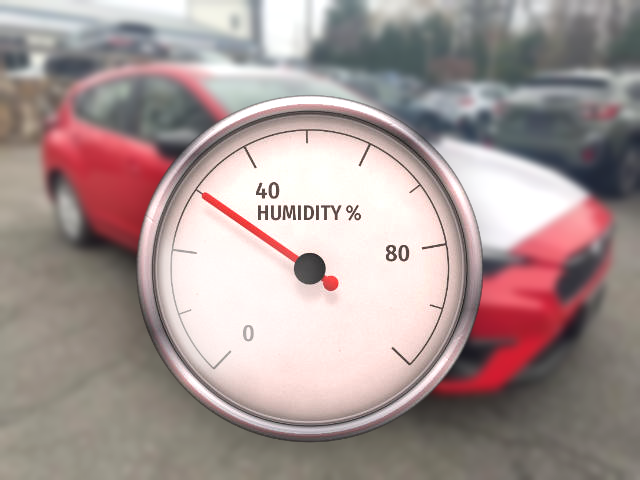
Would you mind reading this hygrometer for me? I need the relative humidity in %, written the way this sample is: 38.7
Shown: 30
